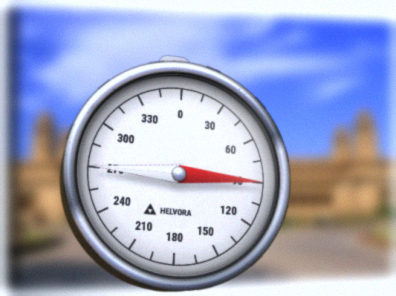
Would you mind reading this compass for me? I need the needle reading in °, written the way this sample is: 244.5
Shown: 90
